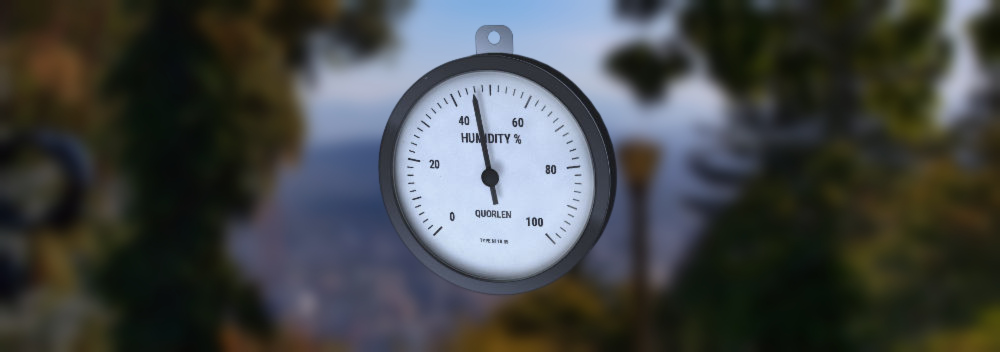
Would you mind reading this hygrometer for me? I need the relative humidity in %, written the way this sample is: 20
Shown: 46
